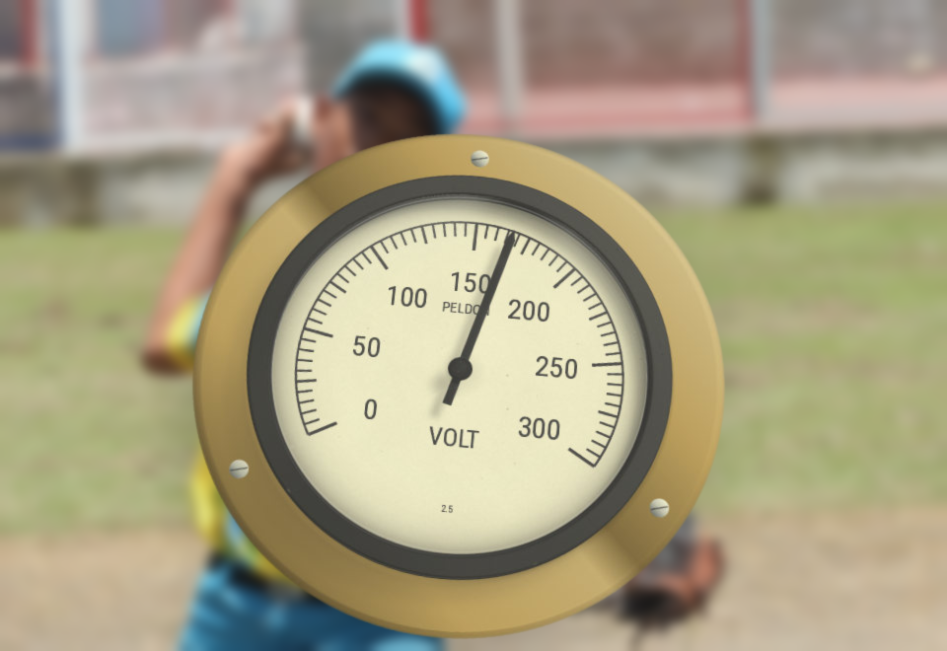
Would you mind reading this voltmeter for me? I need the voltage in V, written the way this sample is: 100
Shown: 167.5
